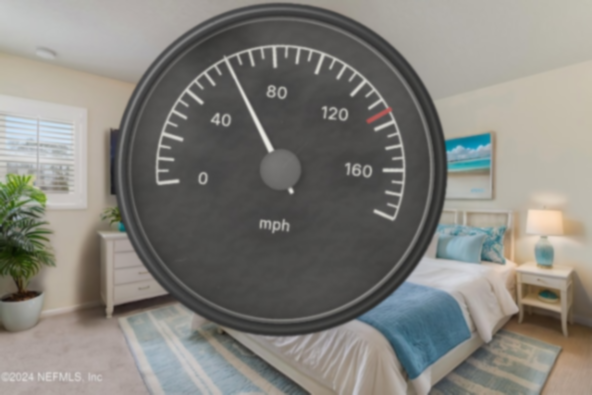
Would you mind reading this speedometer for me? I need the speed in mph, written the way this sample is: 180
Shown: 60
